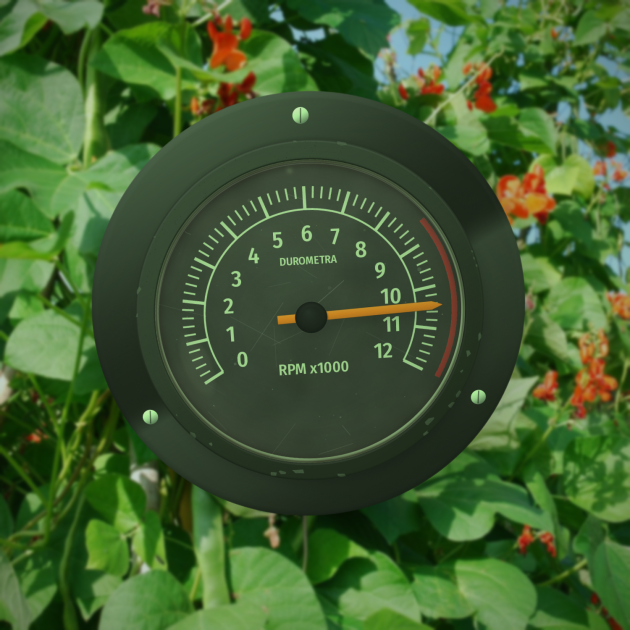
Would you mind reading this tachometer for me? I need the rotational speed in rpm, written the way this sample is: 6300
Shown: 10400
